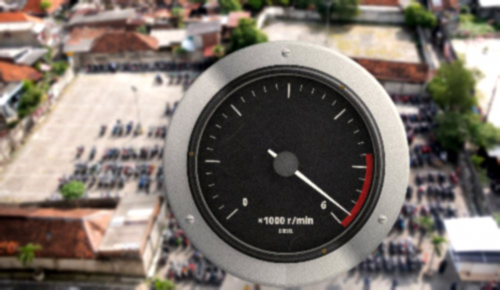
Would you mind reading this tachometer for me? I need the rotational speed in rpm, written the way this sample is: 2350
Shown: 5800
